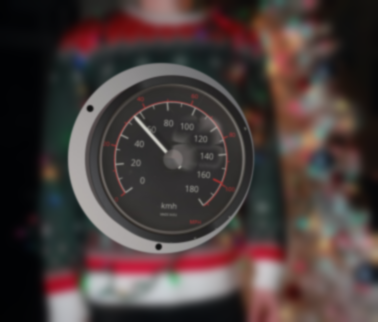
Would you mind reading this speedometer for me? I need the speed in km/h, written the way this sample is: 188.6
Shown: 55
